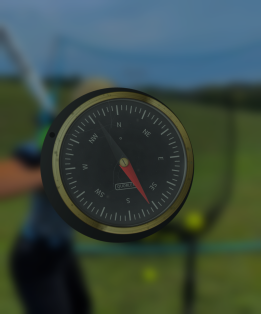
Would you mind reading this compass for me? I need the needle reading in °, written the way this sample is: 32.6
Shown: 155
